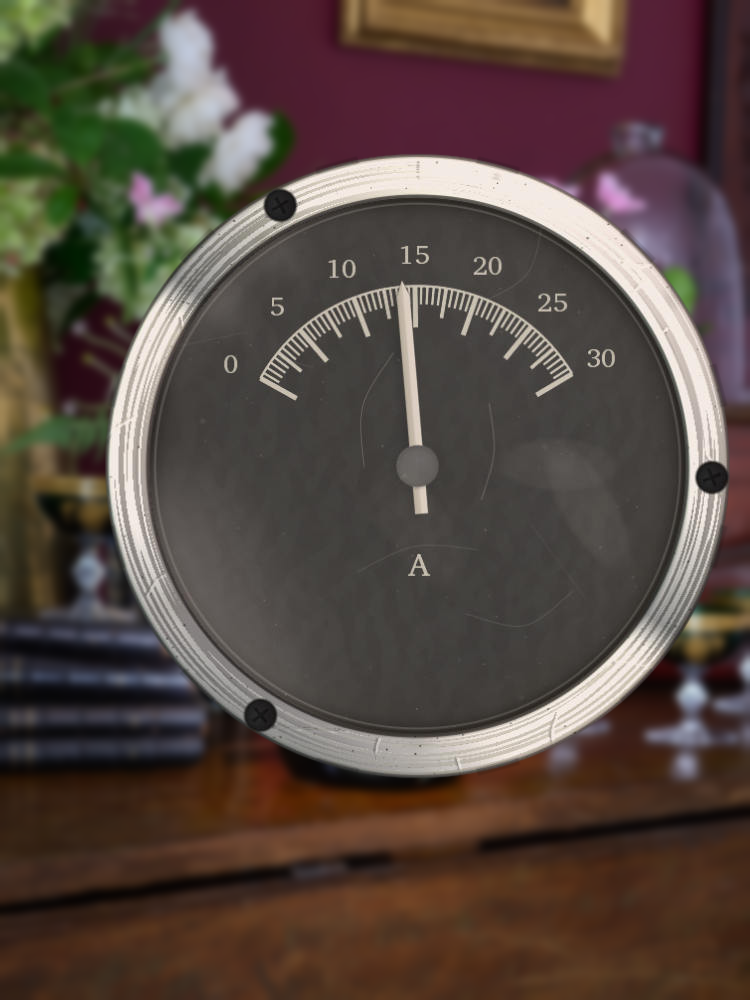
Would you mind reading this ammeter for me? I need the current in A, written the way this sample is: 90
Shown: 14
